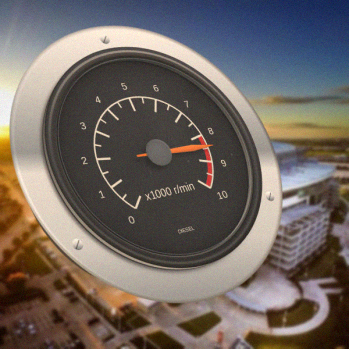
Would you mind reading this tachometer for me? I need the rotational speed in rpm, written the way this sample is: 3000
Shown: 8500
